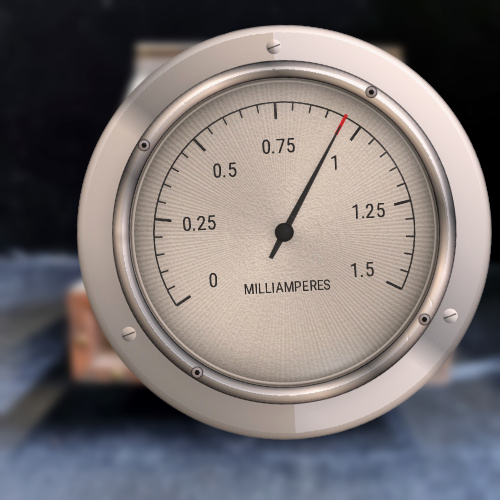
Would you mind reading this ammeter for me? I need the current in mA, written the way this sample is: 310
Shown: 0.95
